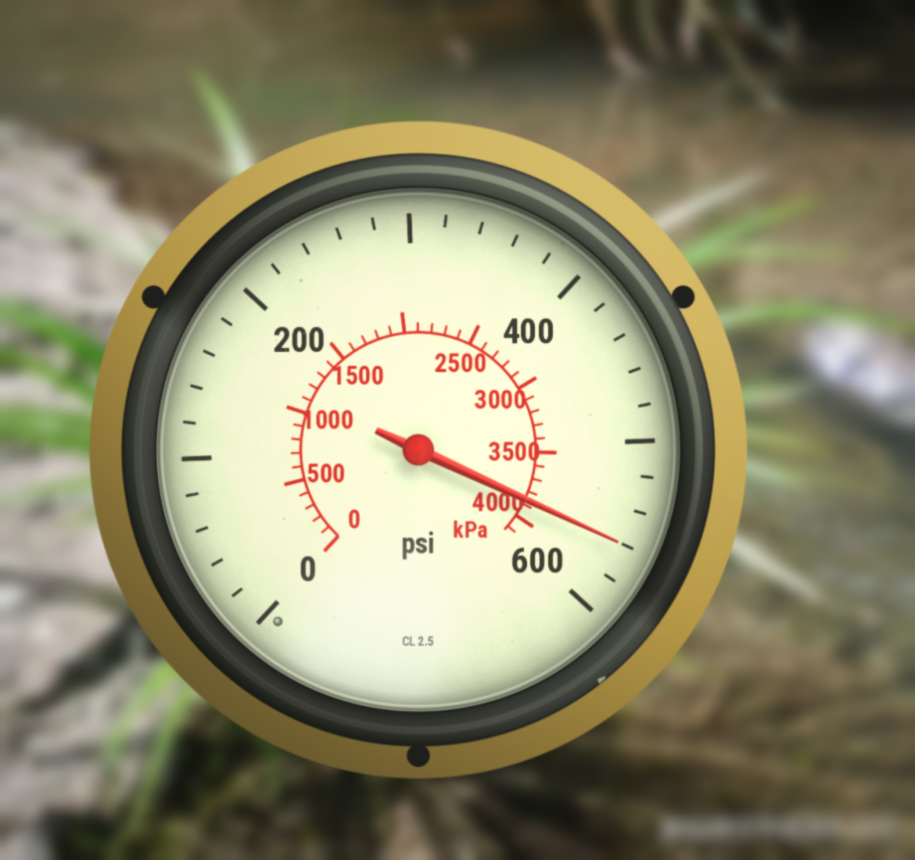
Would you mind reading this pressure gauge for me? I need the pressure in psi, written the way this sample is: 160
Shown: 560
